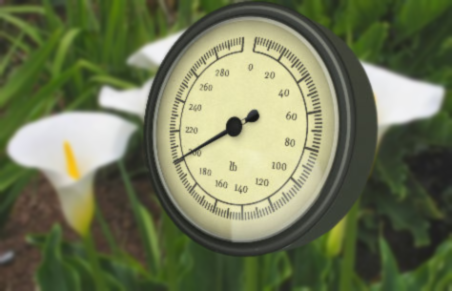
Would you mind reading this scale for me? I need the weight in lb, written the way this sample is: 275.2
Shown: 200
